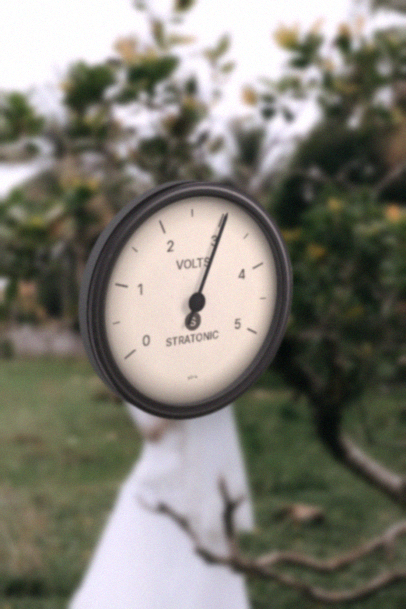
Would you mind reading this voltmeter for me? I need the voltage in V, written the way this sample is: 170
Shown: 3
